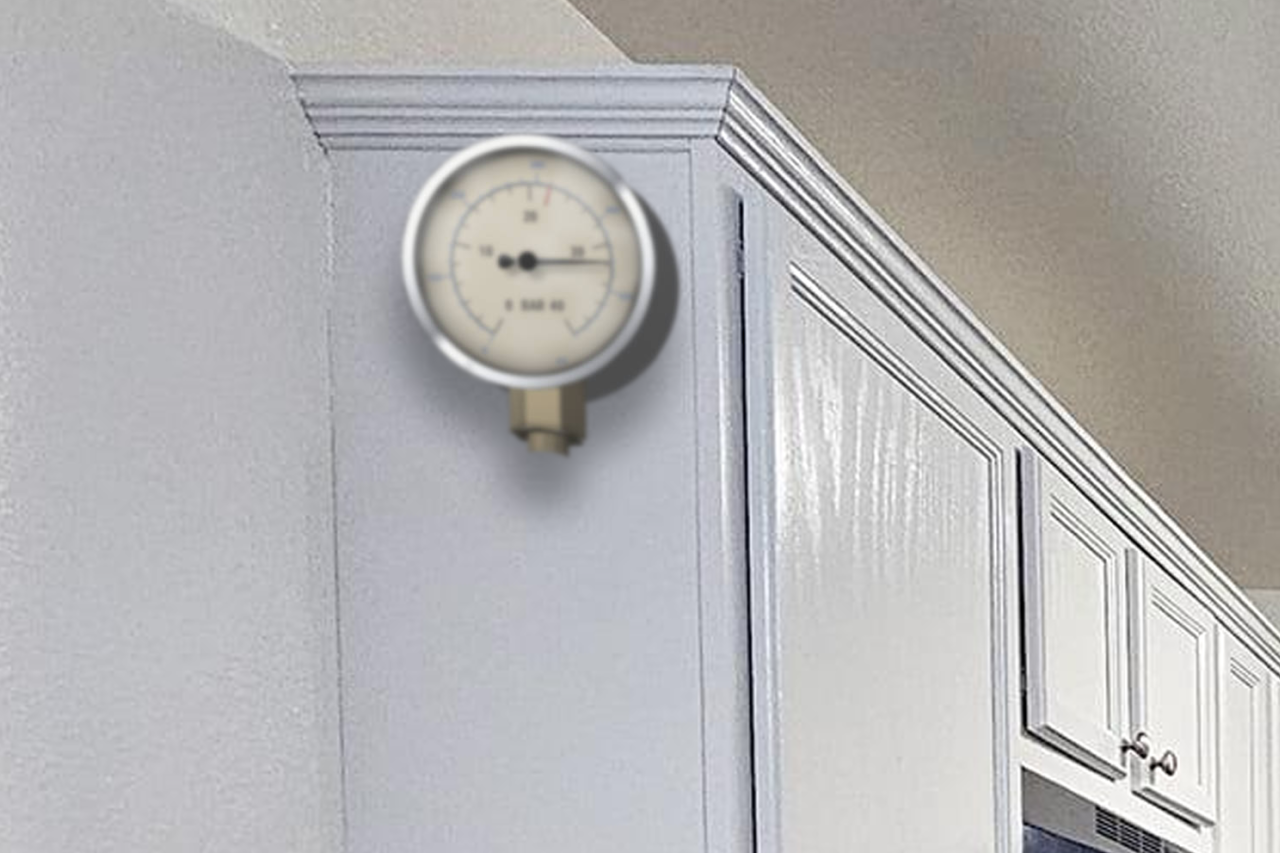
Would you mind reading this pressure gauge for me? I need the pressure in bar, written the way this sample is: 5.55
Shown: 32
